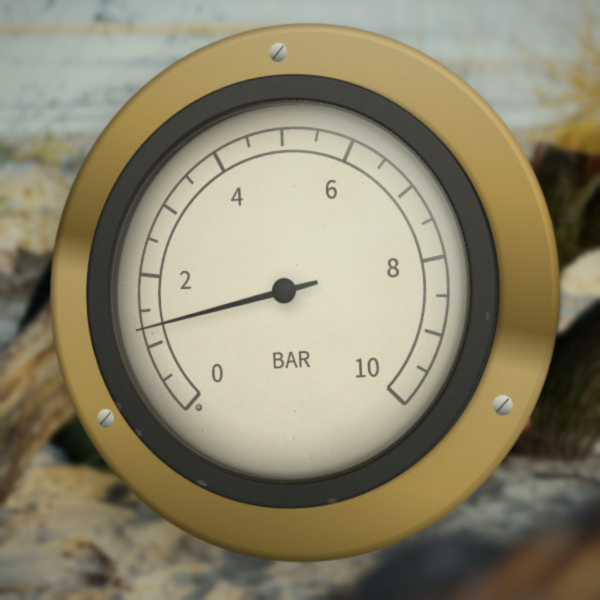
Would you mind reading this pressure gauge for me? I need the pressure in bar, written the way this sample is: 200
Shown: 1.25
